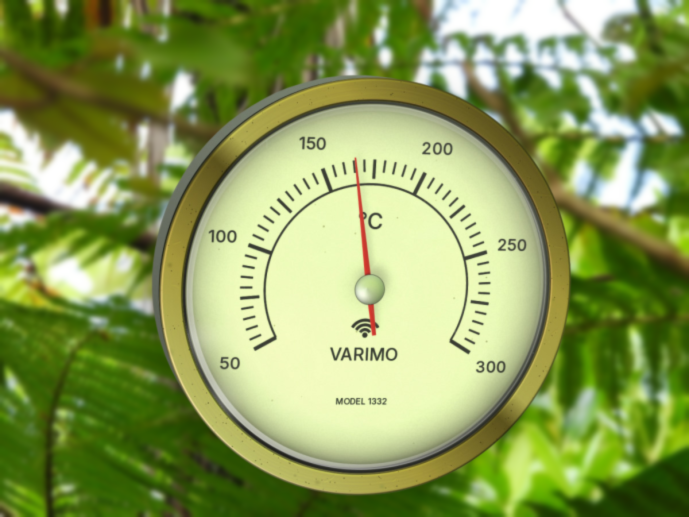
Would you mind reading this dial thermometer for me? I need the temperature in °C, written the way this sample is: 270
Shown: 165
